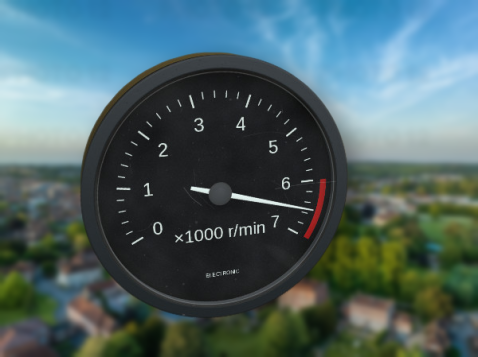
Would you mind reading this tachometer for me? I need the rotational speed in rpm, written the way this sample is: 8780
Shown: 6500
